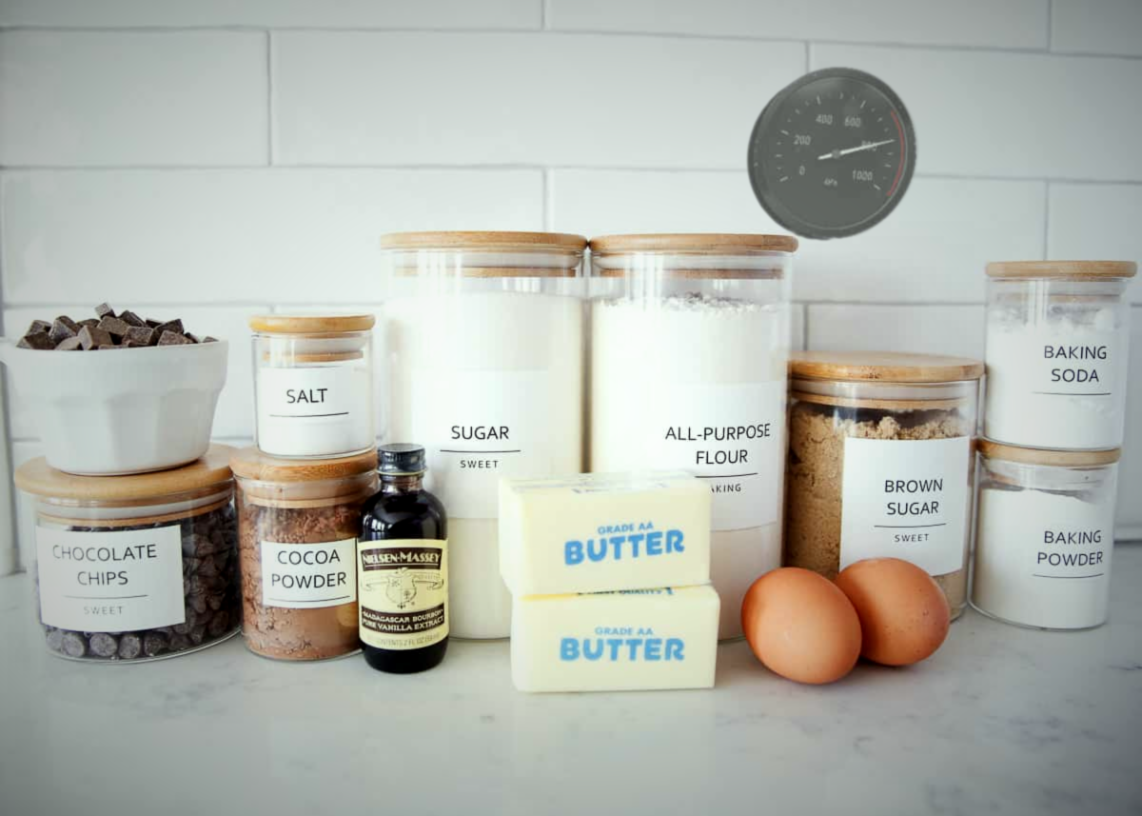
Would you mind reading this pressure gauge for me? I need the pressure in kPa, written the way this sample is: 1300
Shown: 800
